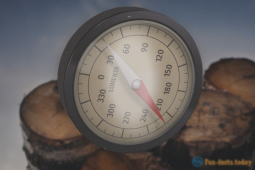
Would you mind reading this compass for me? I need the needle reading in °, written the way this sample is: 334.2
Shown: 220
